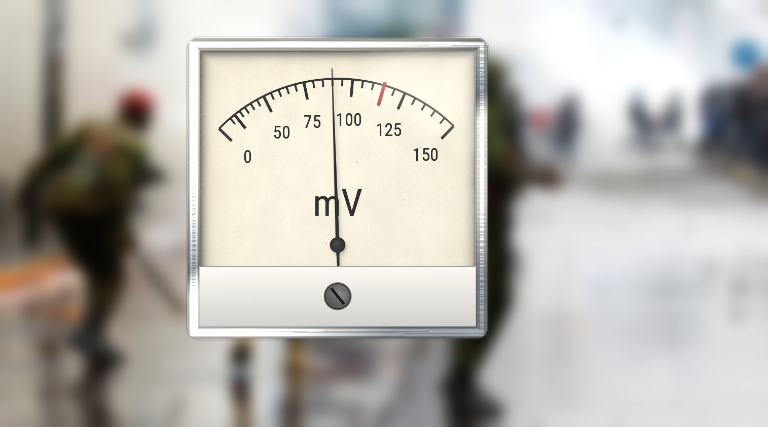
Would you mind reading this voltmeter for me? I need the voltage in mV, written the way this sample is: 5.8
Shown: 90
